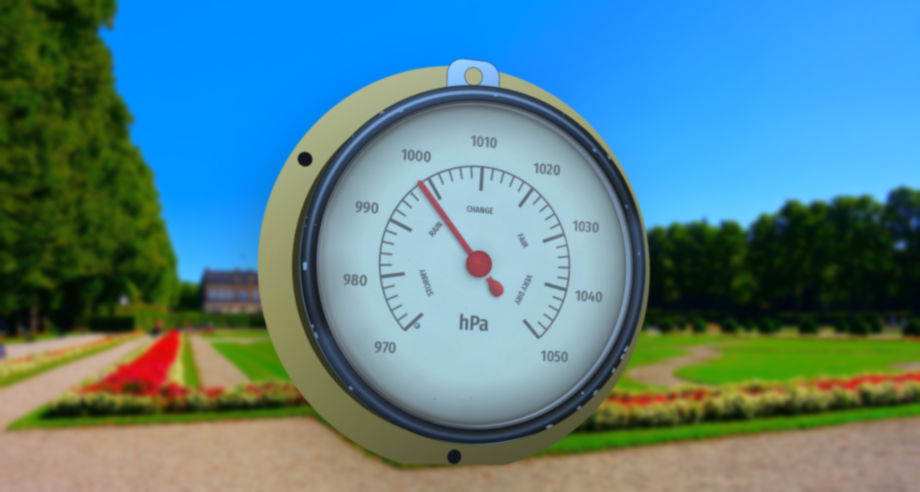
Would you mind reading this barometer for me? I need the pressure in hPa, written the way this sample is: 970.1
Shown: 998
